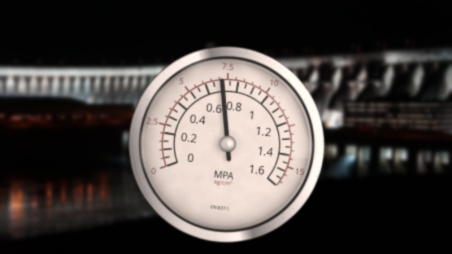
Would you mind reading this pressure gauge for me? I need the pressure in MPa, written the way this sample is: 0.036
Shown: 0.7
